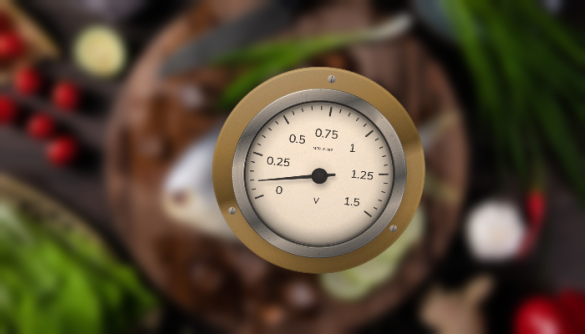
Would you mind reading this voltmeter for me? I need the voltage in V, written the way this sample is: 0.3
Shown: 0.1
